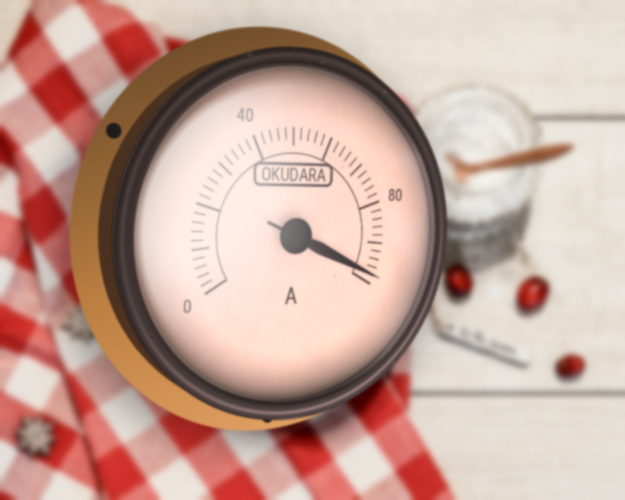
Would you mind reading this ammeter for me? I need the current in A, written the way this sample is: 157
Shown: 98
